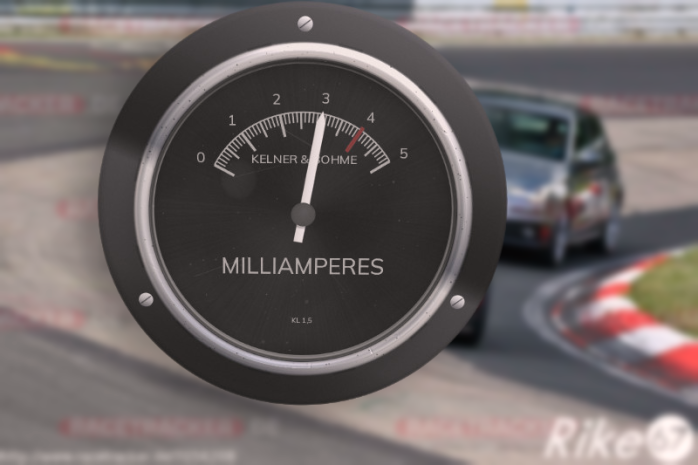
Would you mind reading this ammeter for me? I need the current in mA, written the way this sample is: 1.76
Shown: 3
